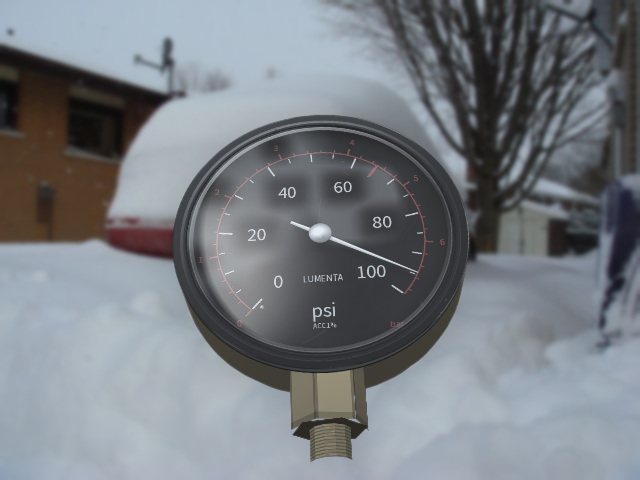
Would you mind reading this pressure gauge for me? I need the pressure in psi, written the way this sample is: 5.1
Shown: 95
